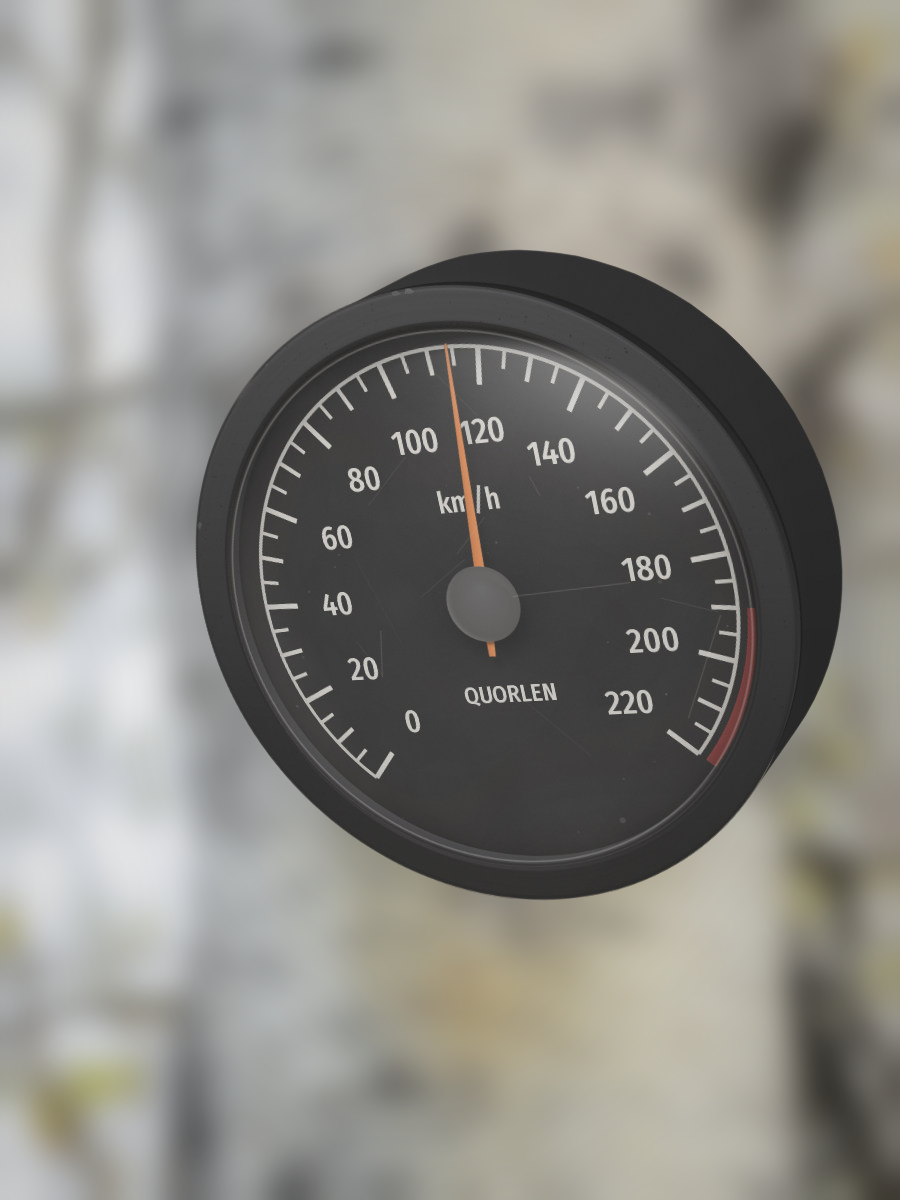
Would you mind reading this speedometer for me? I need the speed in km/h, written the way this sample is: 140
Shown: 115
